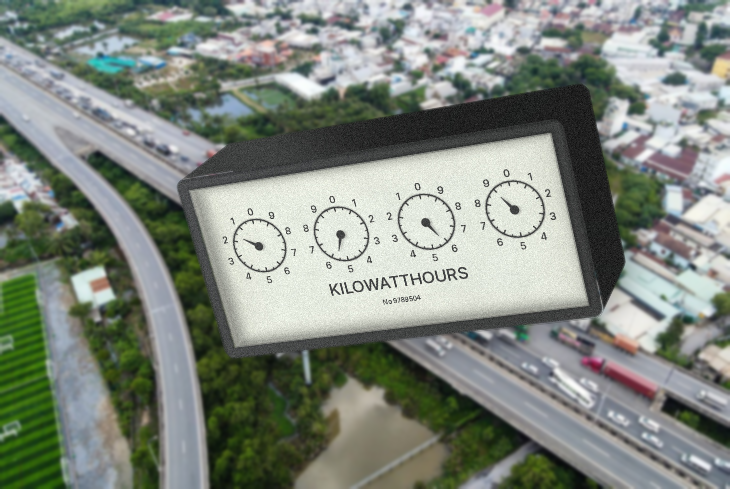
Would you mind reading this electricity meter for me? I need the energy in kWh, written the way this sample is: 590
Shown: 1559
